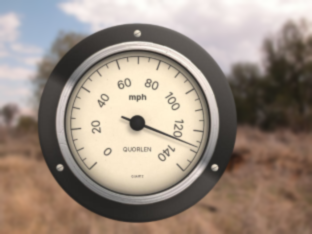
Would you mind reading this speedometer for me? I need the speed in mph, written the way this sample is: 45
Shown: 127.5
